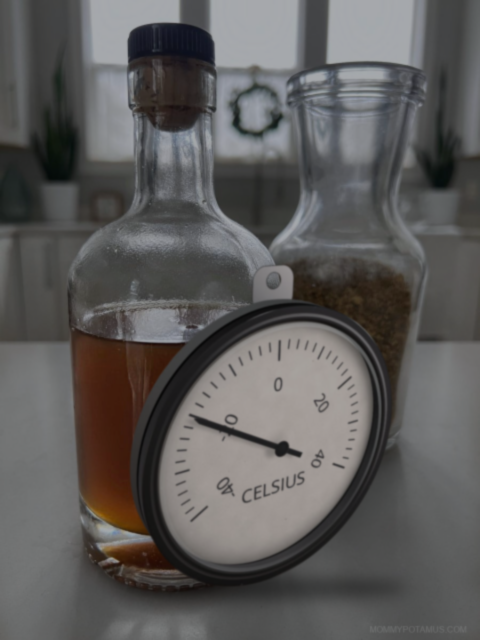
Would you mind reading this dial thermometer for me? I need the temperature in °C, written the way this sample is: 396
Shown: -20
